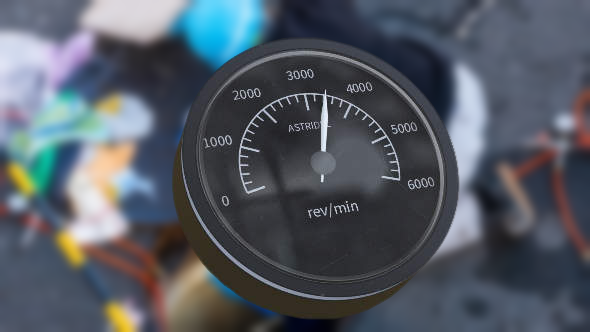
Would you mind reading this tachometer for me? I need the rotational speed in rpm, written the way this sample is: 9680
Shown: 3400
